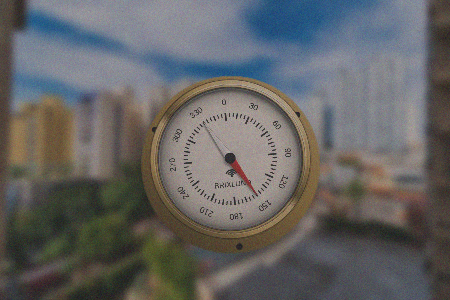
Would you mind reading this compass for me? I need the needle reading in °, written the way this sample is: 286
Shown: 150
